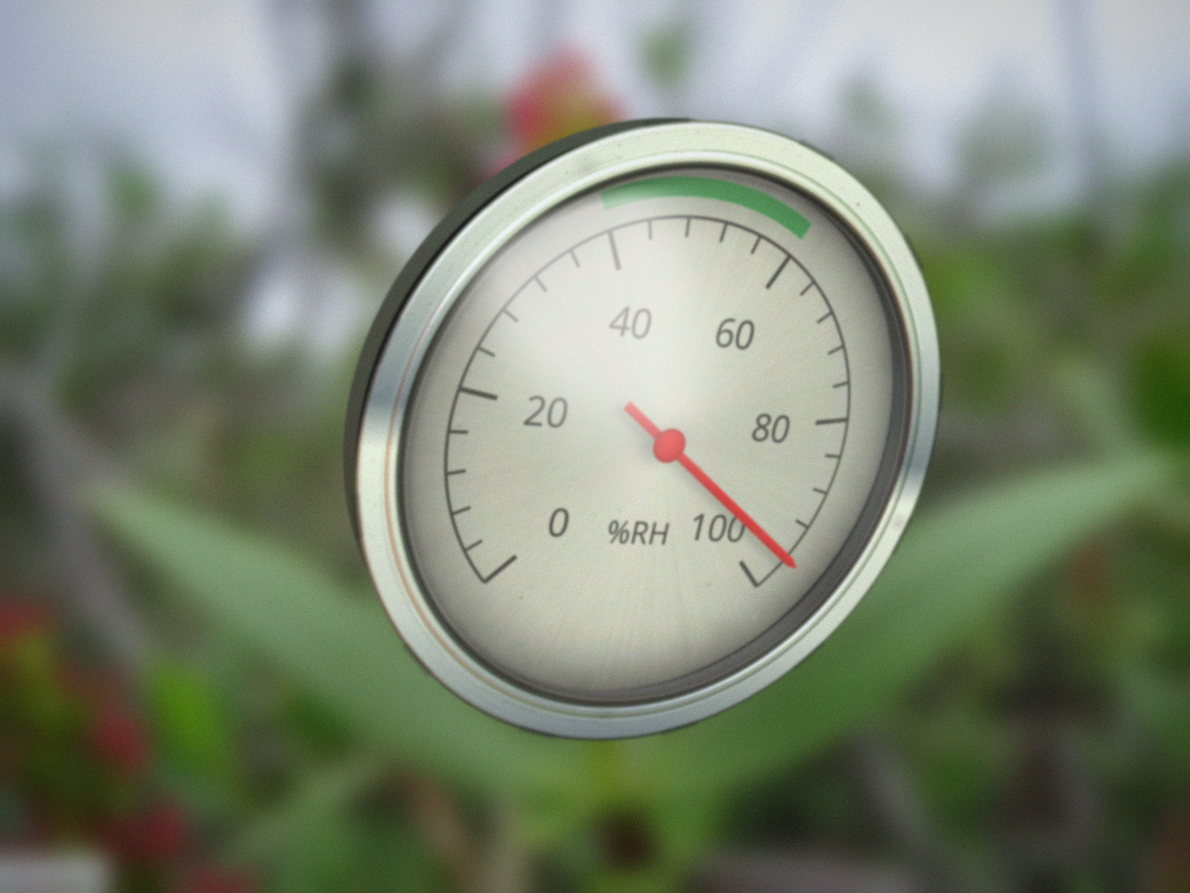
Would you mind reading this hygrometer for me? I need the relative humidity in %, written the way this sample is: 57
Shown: 96
